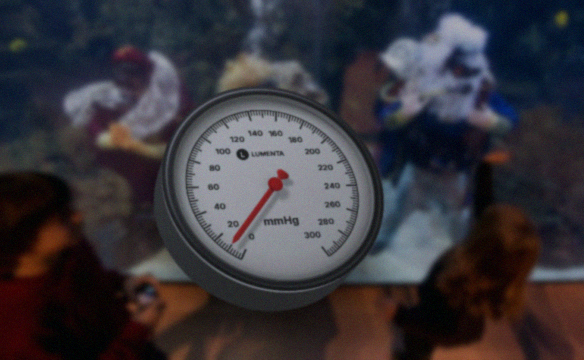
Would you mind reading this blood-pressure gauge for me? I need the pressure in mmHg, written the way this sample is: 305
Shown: 10
